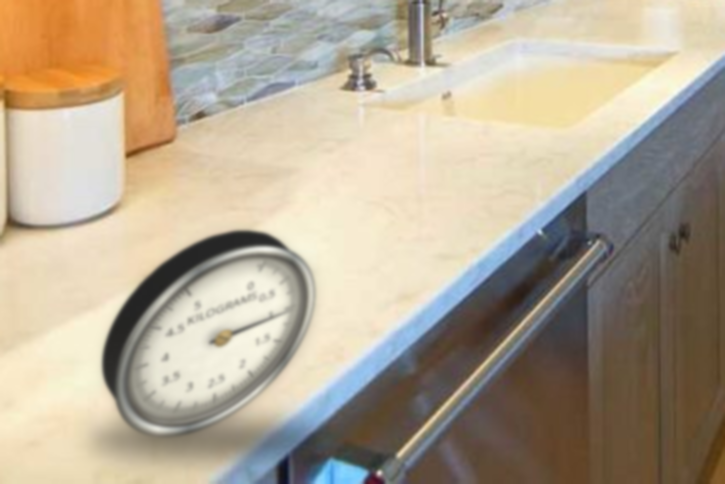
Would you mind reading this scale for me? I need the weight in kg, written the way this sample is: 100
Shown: 1
